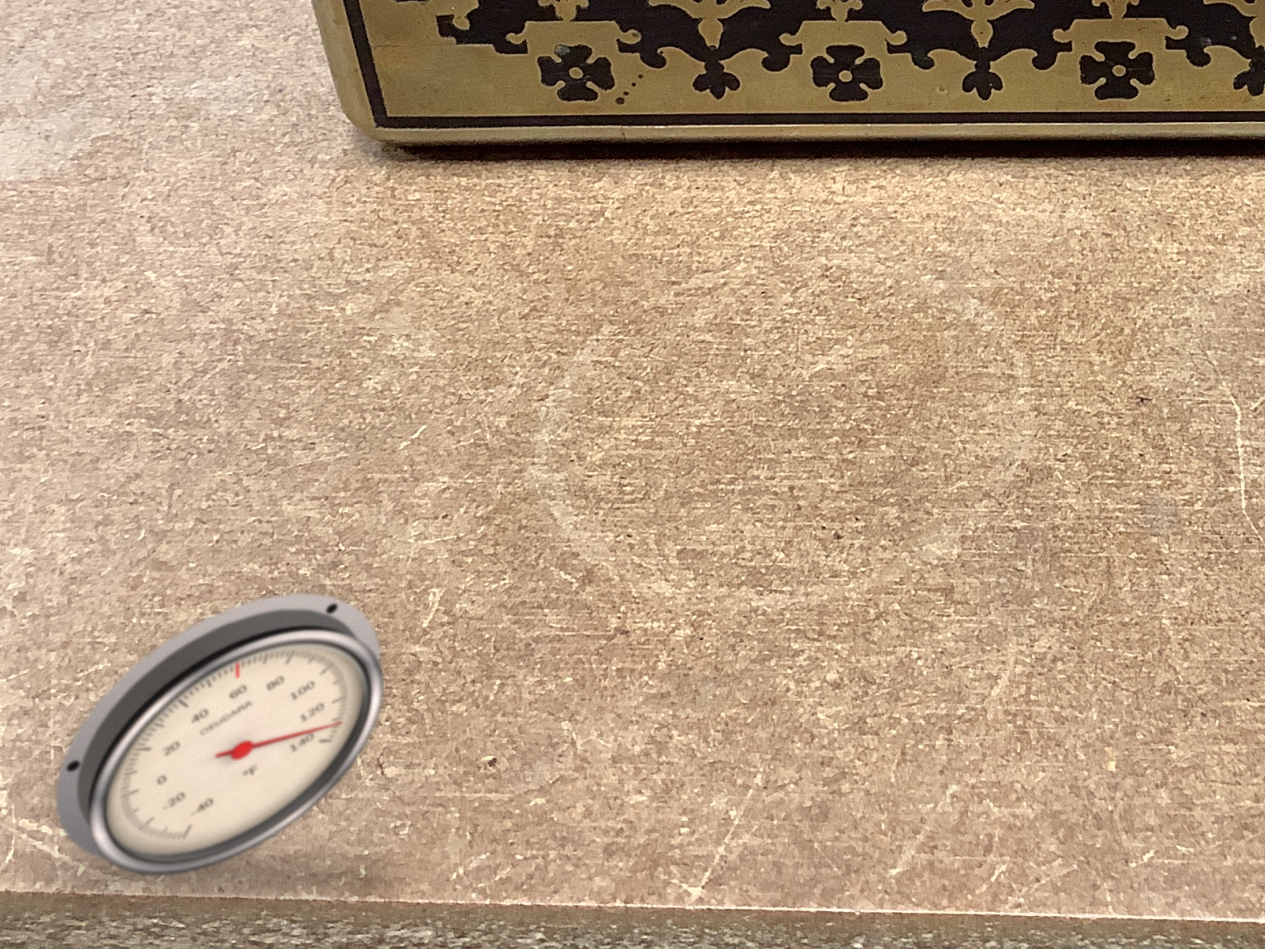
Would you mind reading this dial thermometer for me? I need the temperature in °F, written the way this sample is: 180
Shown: 130
